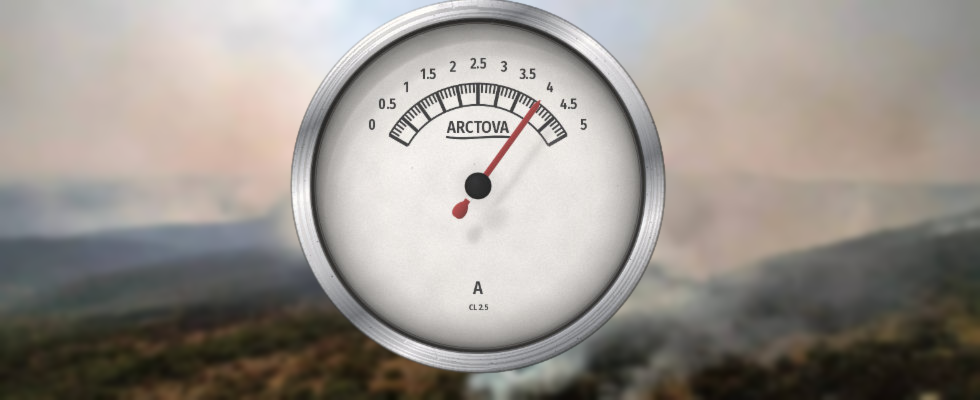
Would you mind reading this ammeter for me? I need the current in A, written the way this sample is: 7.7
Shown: 4
